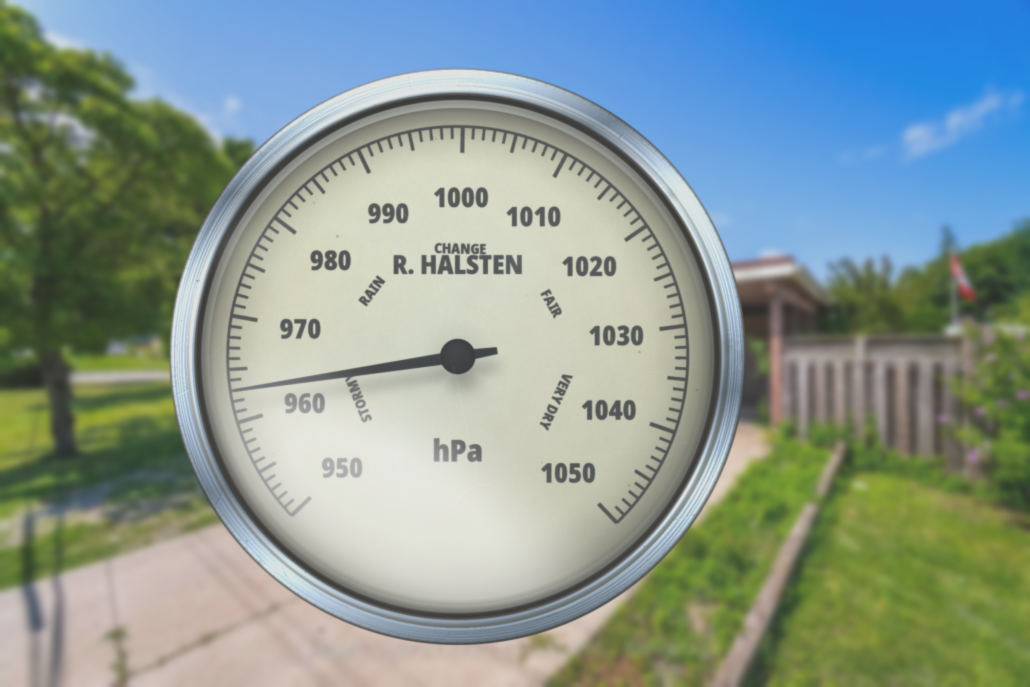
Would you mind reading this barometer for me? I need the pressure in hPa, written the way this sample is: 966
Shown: 963
